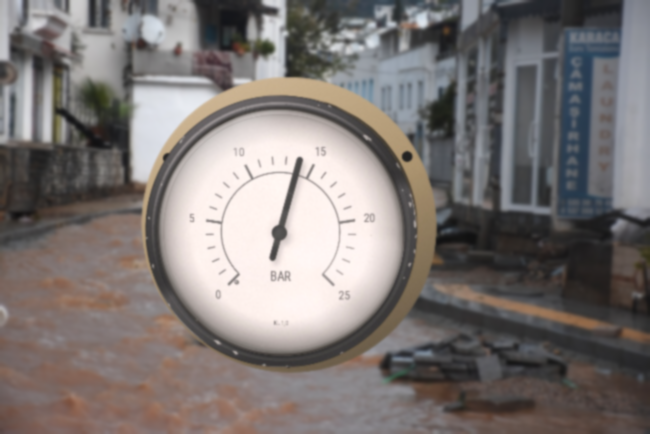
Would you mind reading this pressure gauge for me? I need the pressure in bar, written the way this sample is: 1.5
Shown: 14
